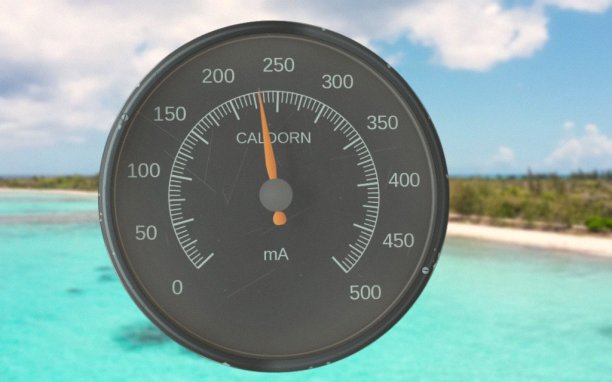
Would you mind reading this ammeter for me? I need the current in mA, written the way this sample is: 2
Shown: 230
